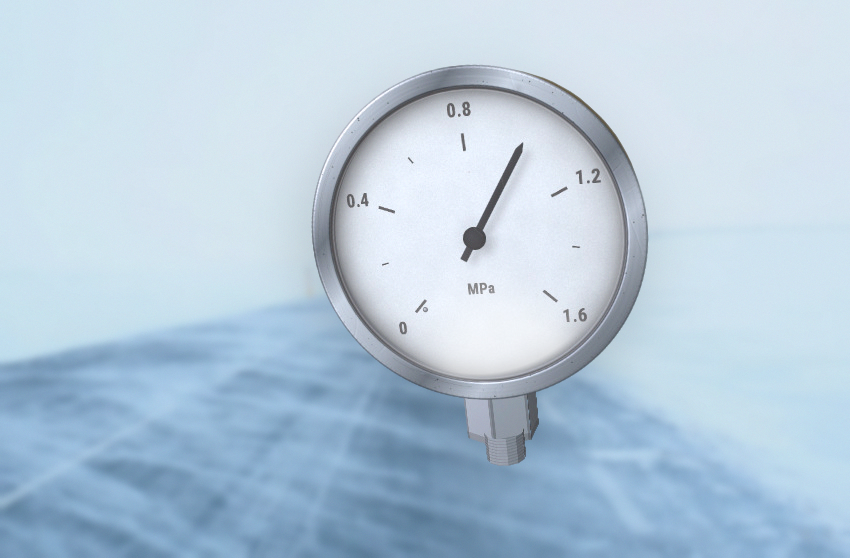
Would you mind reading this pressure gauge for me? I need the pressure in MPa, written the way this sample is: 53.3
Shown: 1
